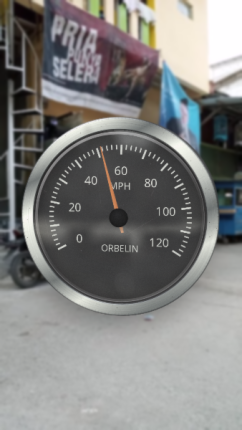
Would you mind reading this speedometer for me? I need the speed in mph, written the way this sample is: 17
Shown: 52
